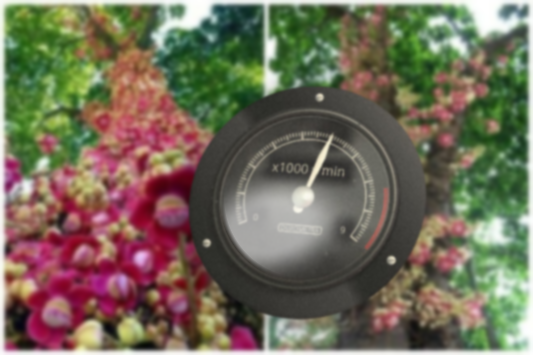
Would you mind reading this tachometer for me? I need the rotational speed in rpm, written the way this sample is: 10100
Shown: 5000
